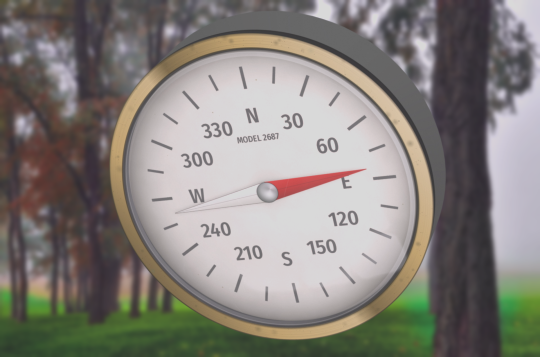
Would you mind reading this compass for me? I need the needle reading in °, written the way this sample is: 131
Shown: 82.5
